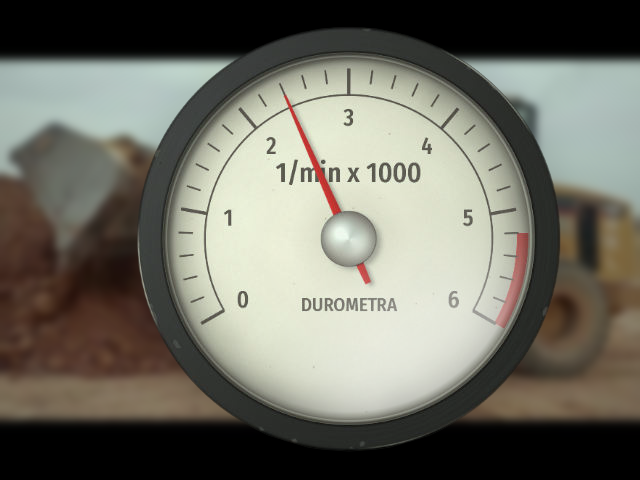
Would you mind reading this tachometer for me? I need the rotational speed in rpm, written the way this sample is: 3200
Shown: 2400
